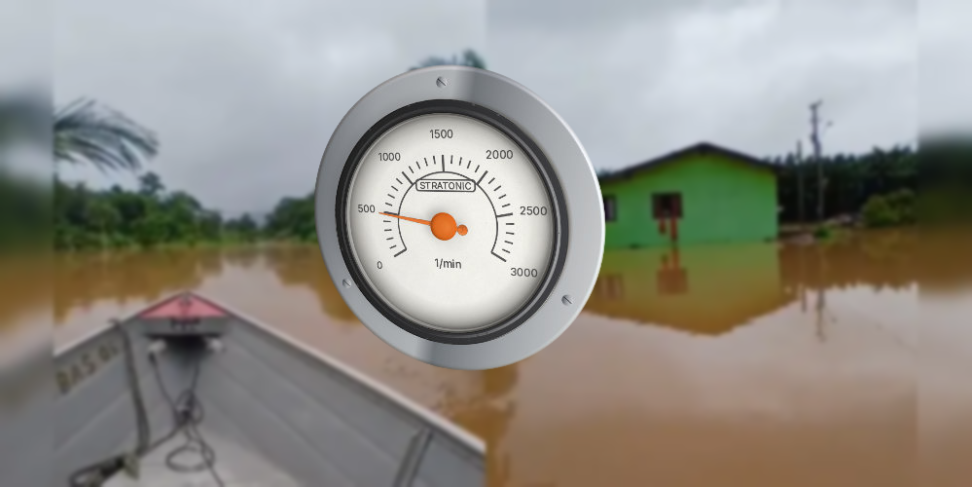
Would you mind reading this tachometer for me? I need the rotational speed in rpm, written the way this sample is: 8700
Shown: 500
